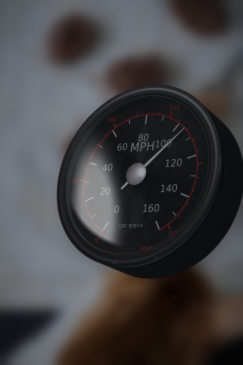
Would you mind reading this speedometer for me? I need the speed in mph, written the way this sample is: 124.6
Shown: 105
